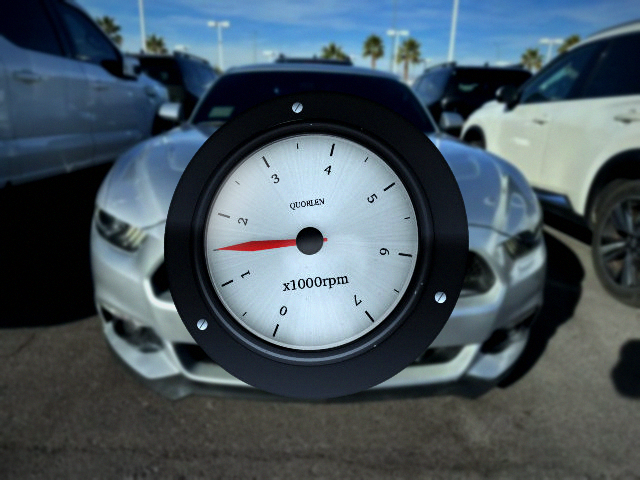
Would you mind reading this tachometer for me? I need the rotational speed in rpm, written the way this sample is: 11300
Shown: 1500
